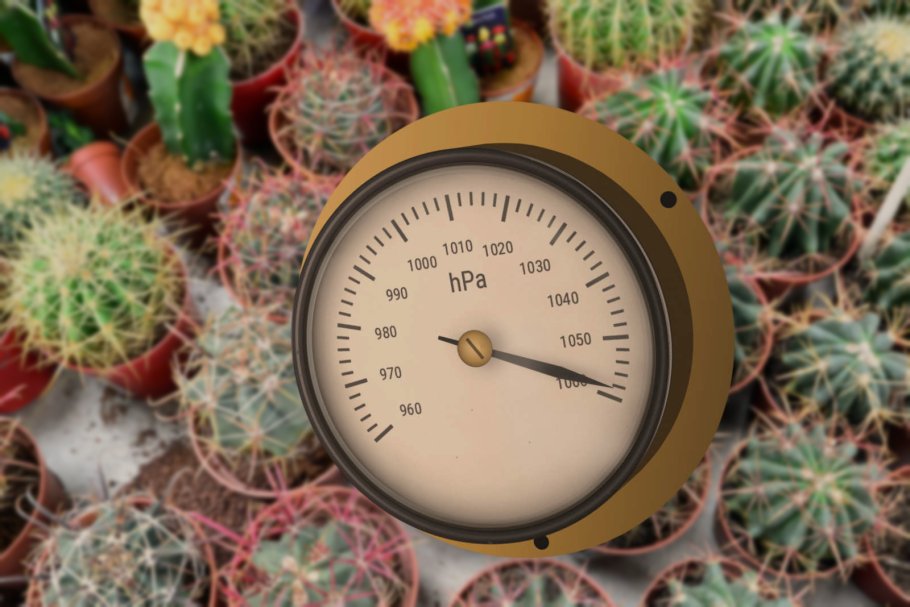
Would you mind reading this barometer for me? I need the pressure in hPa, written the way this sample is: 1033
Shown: 1058
